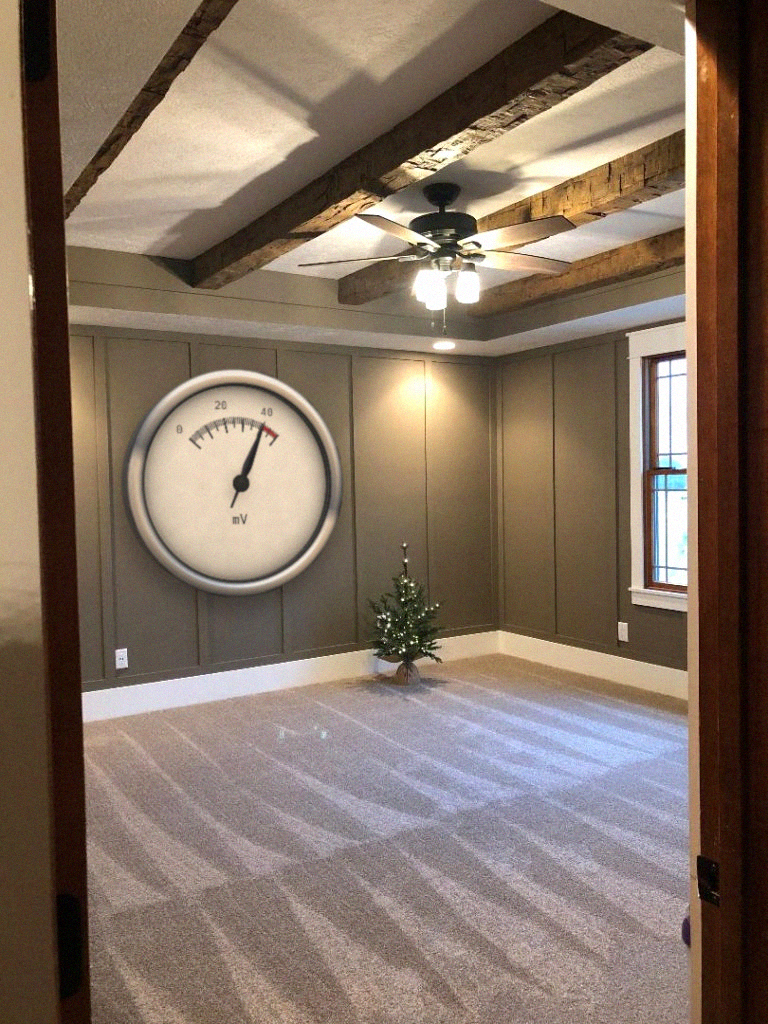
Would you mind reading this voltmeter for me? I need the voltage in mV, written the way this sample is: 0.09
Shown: 40
